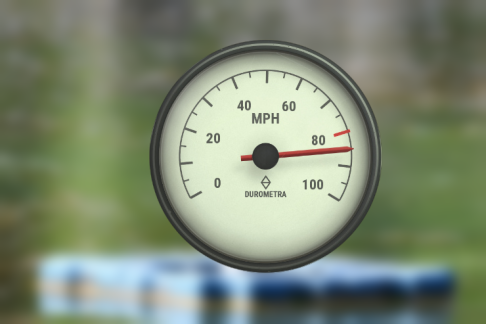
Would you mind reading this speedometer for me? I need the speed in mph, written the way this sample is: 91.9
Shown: 85
